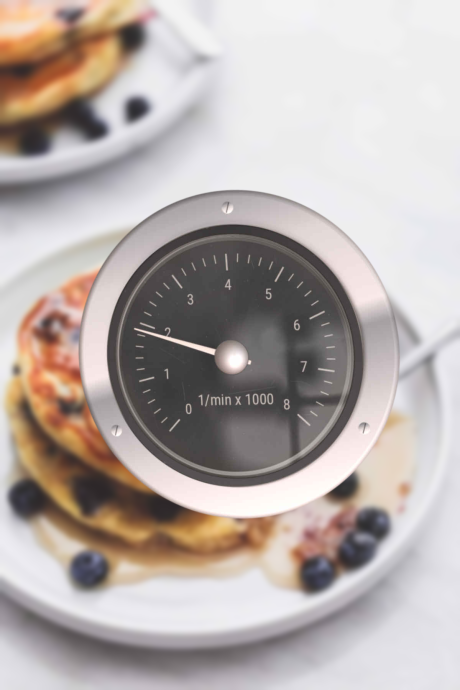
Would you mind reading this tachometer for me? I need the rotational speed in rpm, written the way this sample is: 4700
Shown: 1900
